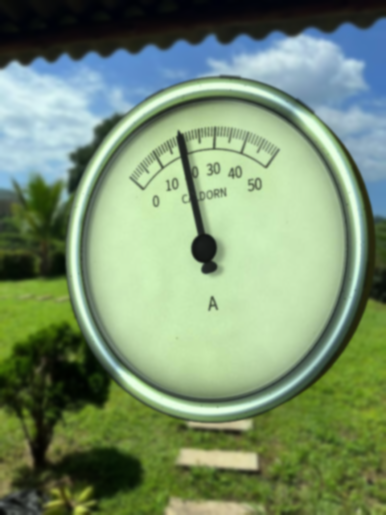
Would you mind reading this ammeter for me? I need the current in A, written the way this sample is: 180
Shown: 20
